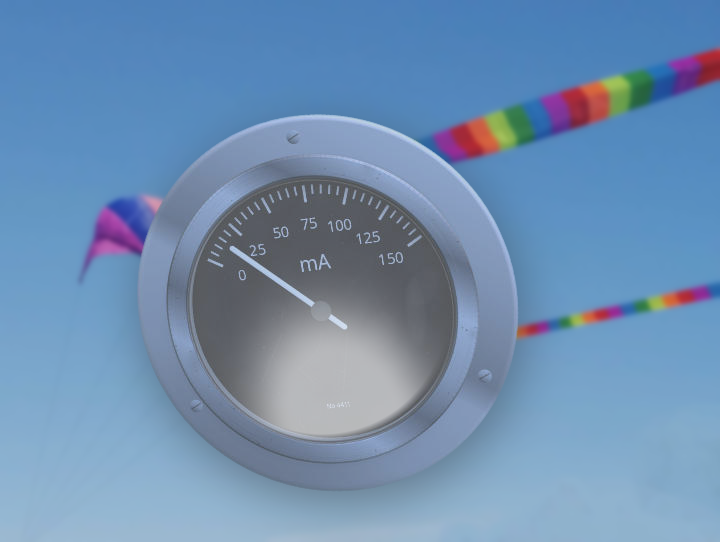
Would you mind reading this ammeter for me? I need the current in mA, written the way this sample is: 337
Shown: 15
